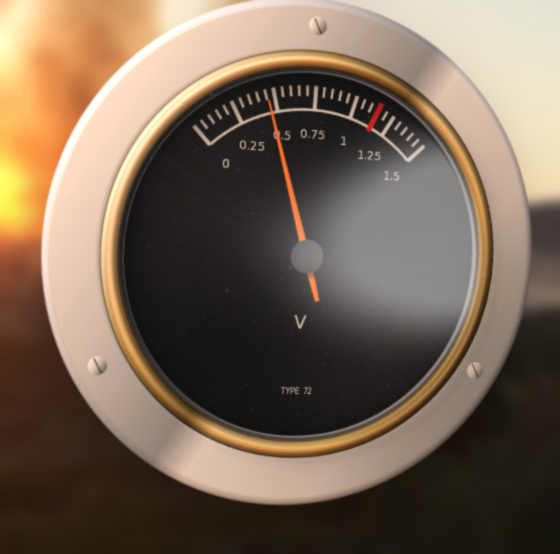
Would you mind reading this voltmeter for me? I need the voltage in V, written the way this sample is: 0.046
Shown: 0.45
